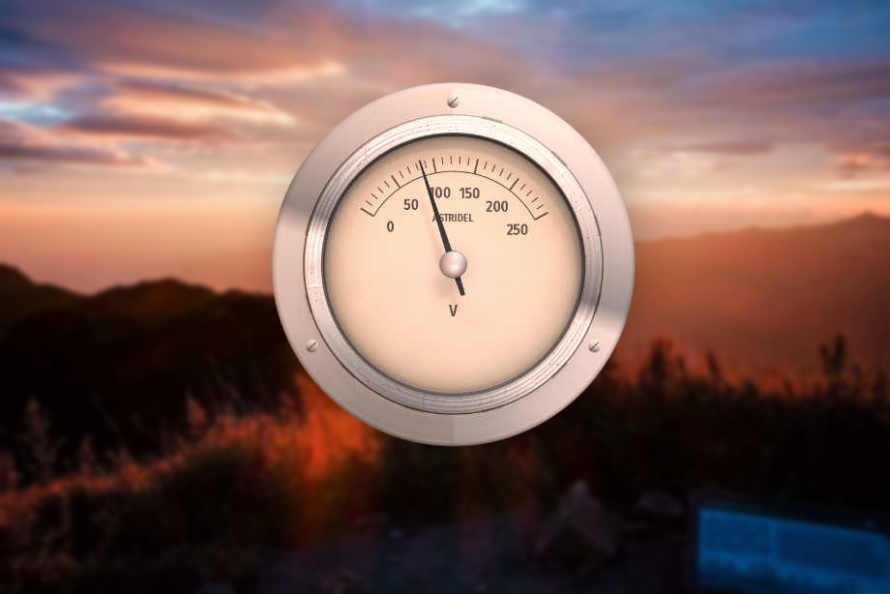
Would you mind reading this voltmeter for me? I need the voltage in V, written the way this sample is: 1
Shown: 85
